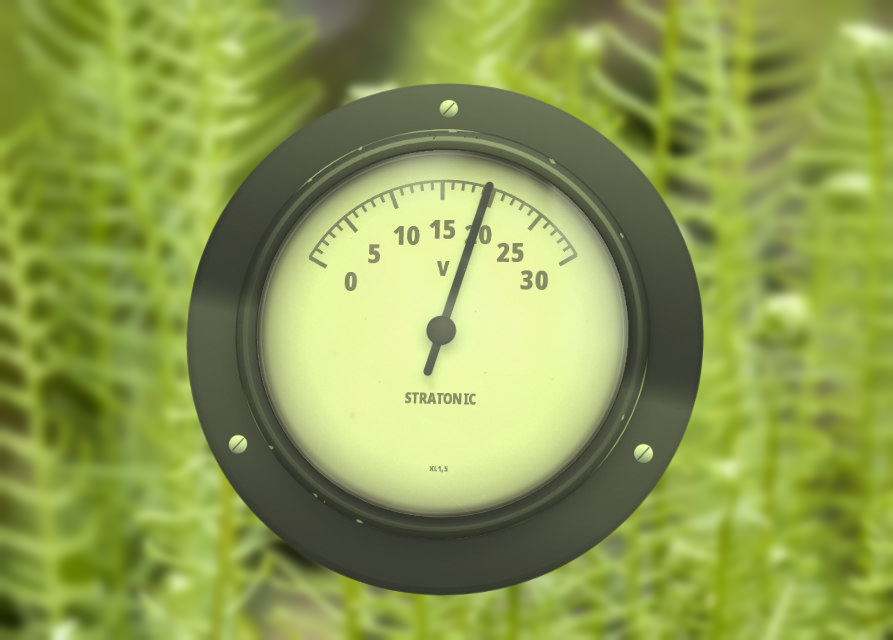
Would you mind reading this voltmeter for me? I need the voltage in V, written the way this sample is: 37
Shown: 19.5
